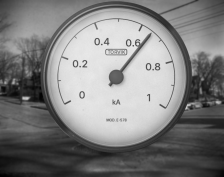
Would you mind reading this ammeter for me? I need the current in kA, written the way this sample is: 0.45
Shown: 0.65
